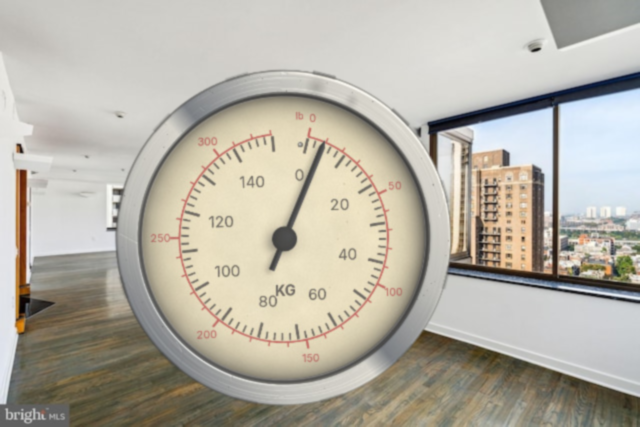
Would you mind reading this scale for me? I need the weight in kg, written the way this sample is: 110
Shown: 4
